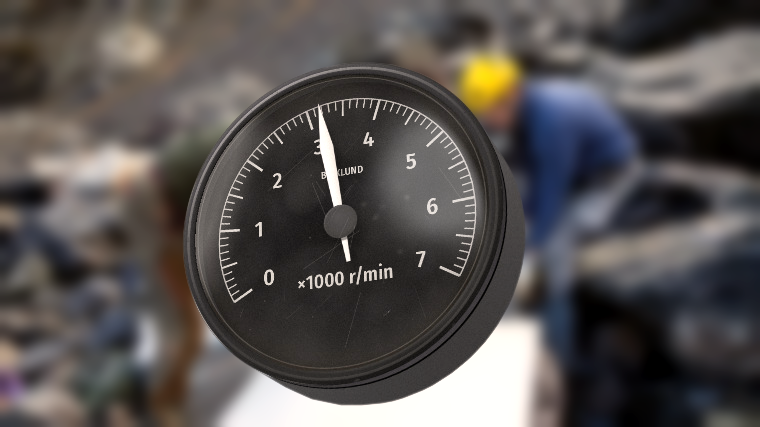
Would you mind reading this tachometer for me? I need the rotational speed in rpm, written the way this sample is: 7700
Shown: 3200
